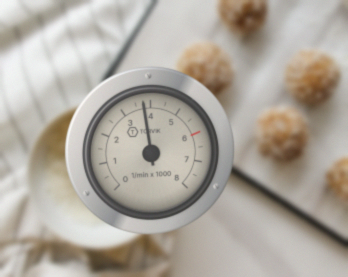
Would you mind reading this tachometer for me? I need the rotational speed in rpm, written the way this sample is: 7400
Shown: 3750
